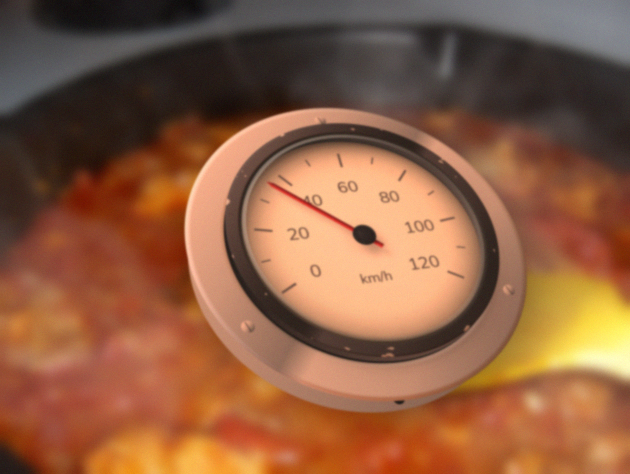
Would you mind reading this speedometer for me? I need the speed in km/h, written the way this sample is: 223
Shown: 35
